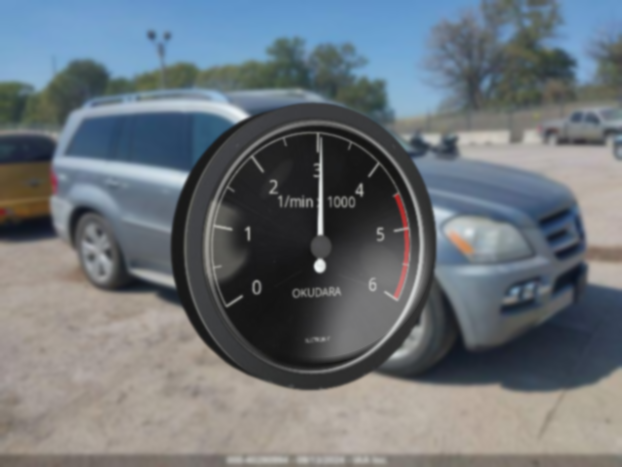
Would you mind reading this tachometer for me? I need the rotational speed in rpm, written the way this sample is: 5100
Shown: 3000
